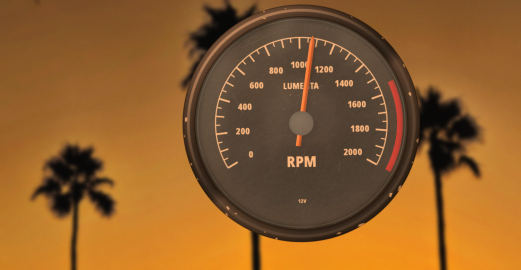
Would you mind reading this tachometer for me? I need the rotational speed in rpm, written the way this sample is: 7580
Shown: 1075
